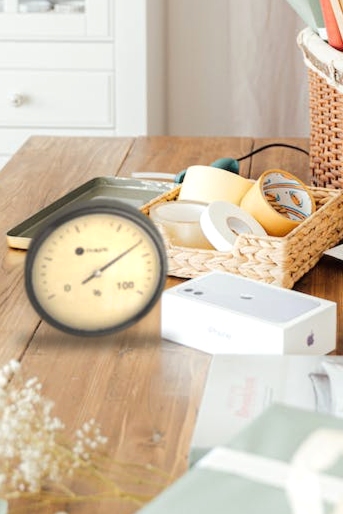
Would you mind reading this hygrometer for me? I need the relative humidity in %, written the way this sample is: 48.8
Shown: 72
